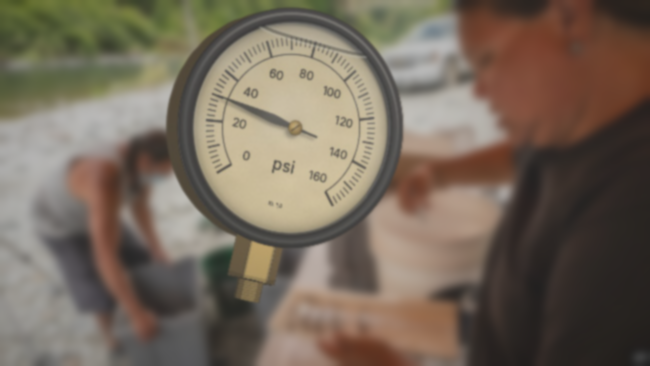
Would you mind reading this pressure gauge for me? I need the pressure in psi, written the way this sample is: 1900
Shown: 30
